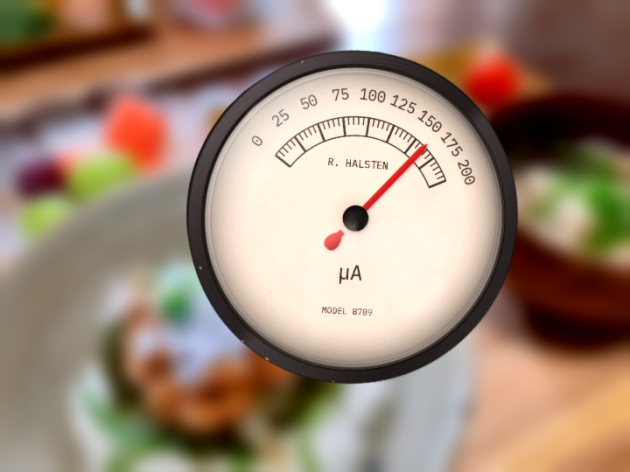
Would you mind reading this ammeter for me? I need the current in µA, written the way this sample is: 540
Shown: 160
